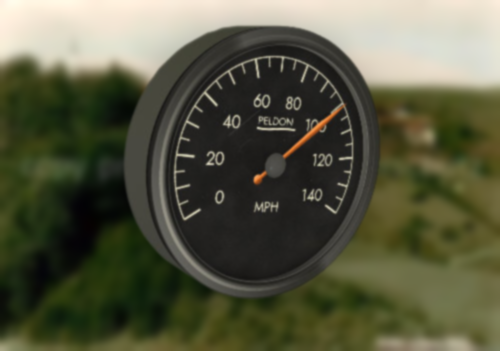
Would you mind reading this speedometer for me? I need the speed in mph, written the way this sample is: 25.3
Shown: 100
